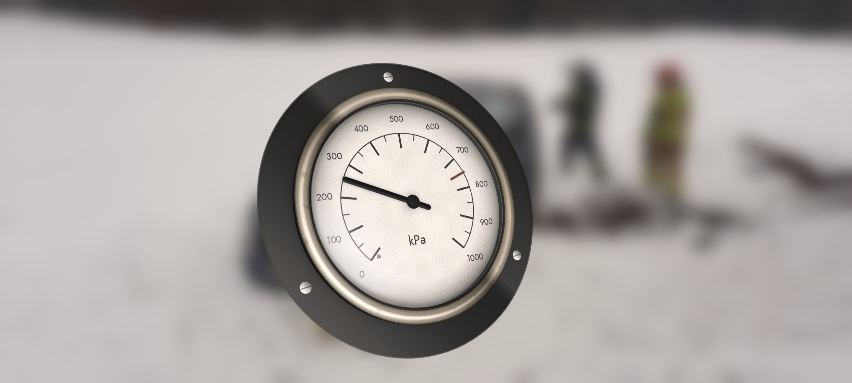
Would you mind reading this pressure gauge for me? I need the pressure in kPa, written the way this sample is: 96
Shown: 250
